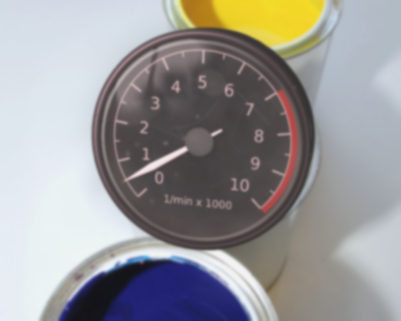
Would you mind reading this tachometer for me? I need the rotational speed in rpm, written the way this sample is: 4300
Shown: 500
